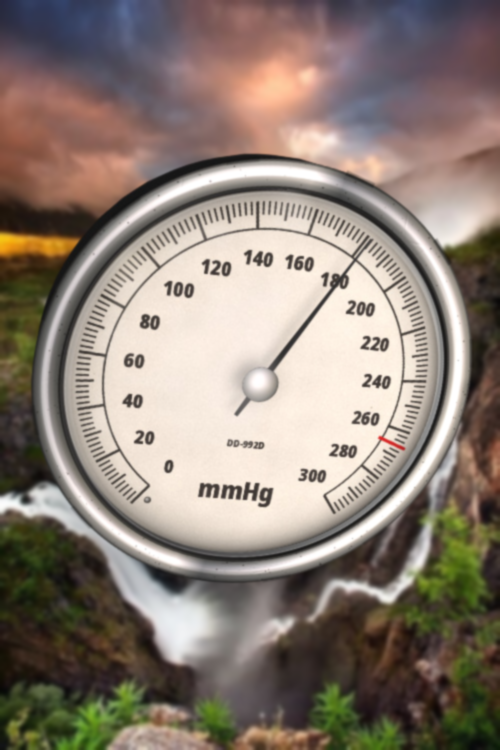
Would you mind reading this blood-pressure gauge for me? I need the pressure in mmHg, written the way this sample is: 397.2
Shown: 180
